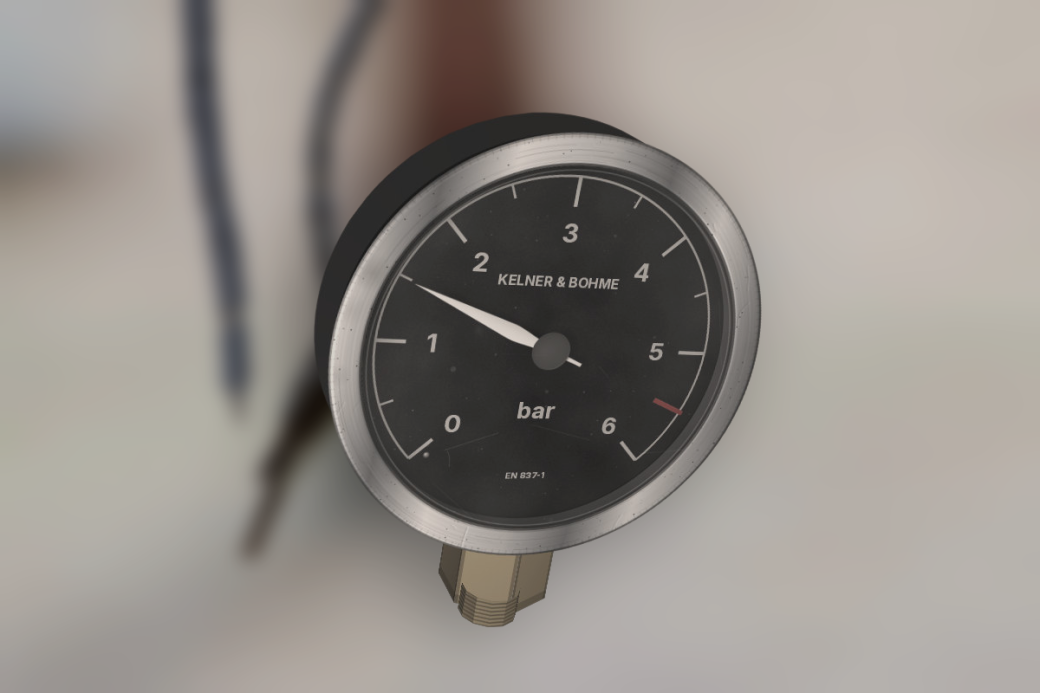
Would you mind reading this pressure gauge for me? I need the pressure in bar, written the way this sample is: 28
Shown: 1.5
